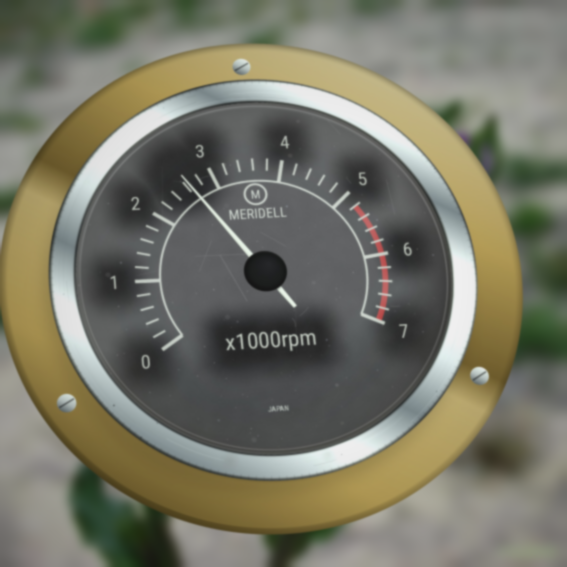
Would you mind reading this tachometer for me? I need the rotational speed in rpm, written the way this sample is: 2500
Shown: 2600
